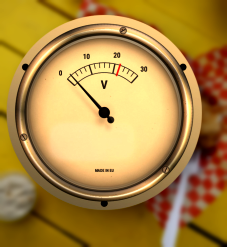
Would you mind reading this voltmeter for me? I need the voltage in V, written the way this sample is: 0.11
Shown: 2
